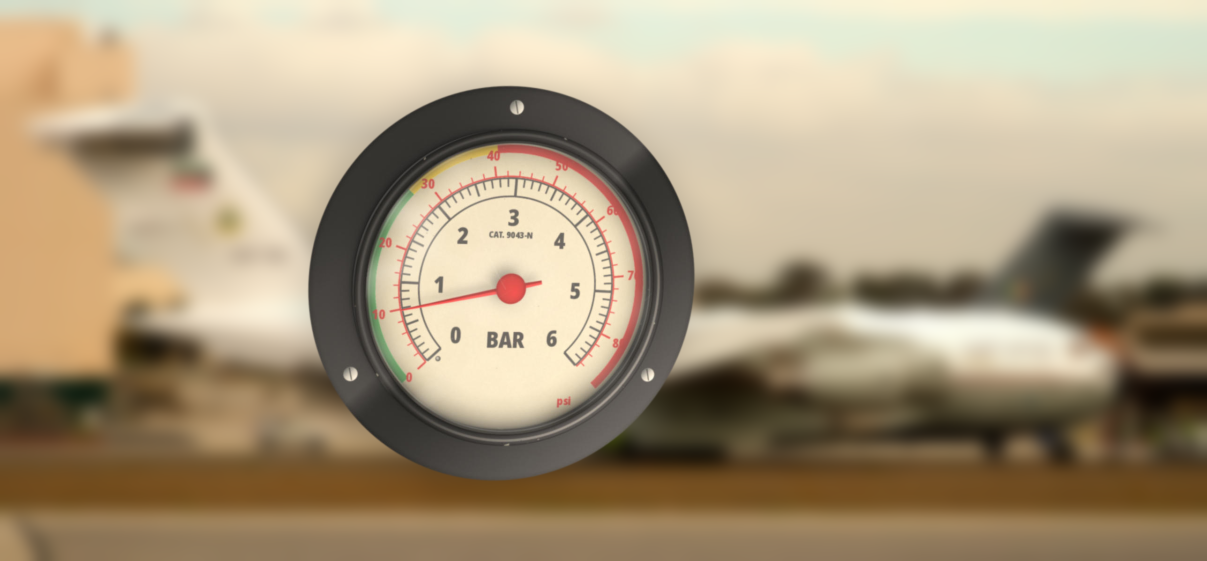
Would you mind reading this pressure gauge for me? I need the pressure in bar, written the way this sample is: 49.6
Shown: 0.7
